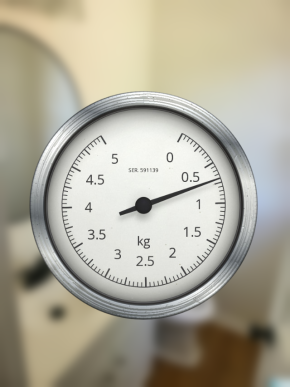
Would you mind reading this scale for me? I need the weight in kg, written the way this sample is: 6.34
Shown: 0.7
